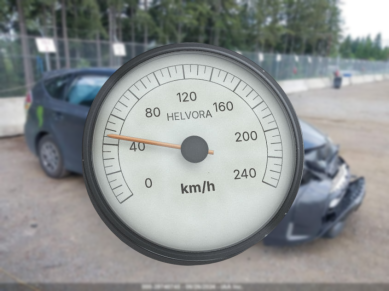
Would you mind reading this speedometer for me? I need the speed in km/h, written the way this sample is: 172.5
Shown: 45
